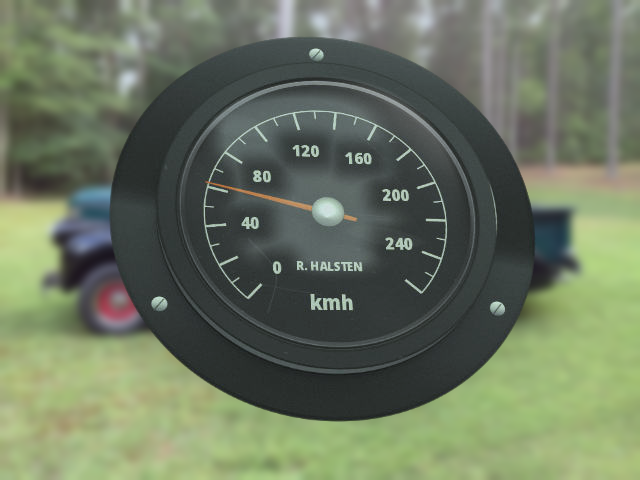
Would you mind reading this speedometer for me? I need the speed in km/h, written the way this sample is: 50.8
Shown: 60
